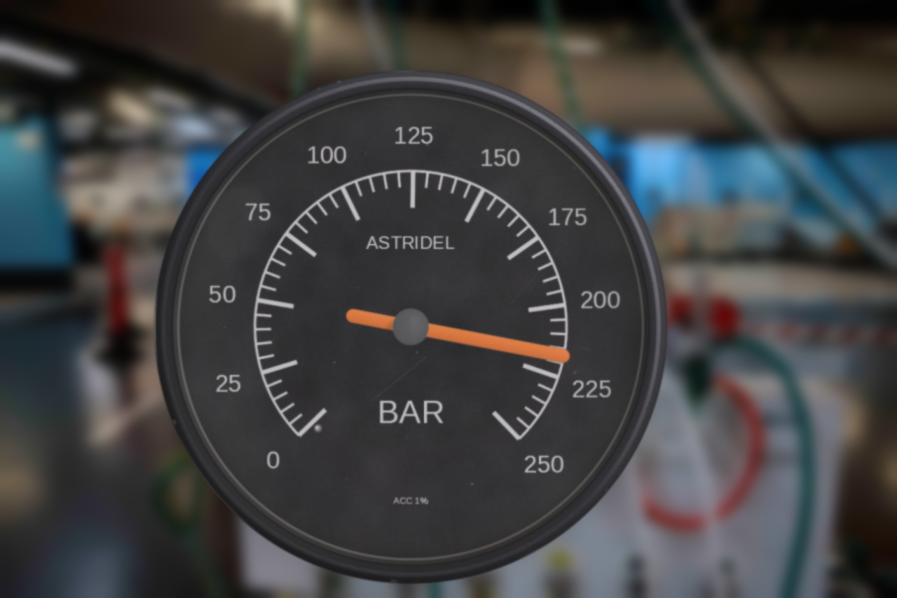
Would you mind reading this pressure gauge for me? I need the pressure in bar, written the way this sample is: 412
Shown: 217.5
